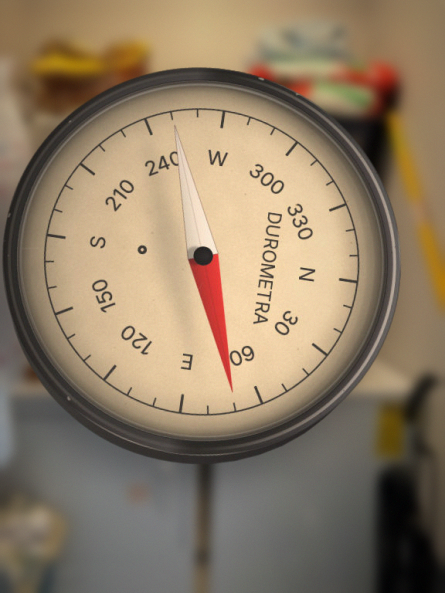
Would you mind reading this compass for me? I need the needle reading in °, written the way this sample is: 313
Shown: 70
